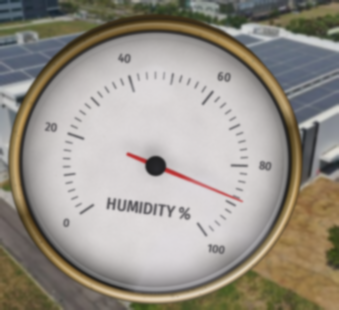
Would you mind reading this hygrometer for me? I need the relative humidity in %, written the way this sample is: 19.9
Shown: 88
